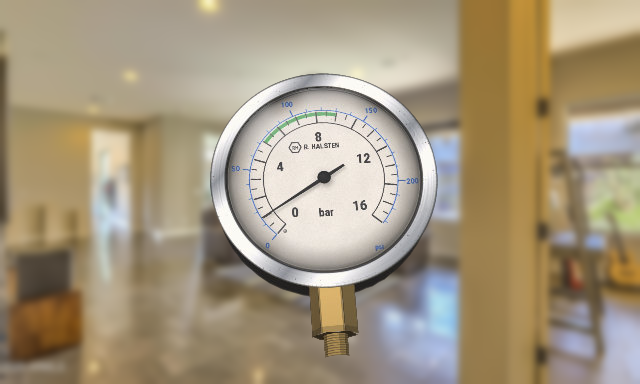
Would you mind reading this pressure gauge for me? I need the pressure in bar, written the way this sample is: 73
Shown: 1
